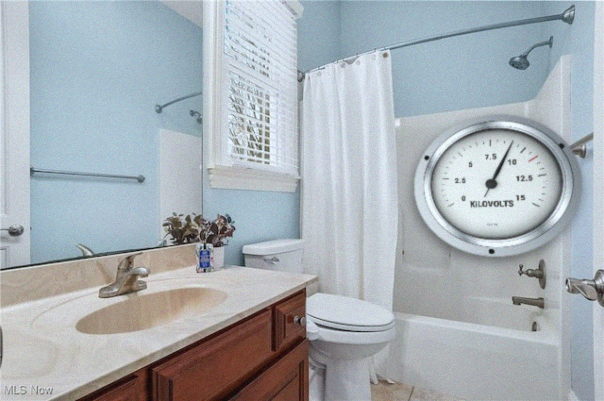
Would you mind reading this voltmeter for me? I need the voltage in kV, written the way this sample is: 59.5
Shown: 9
